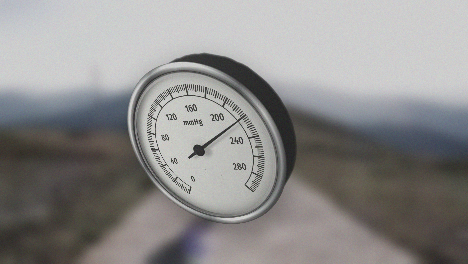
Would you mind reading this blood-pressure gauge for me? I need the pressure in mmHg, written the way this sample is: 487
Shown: 220
